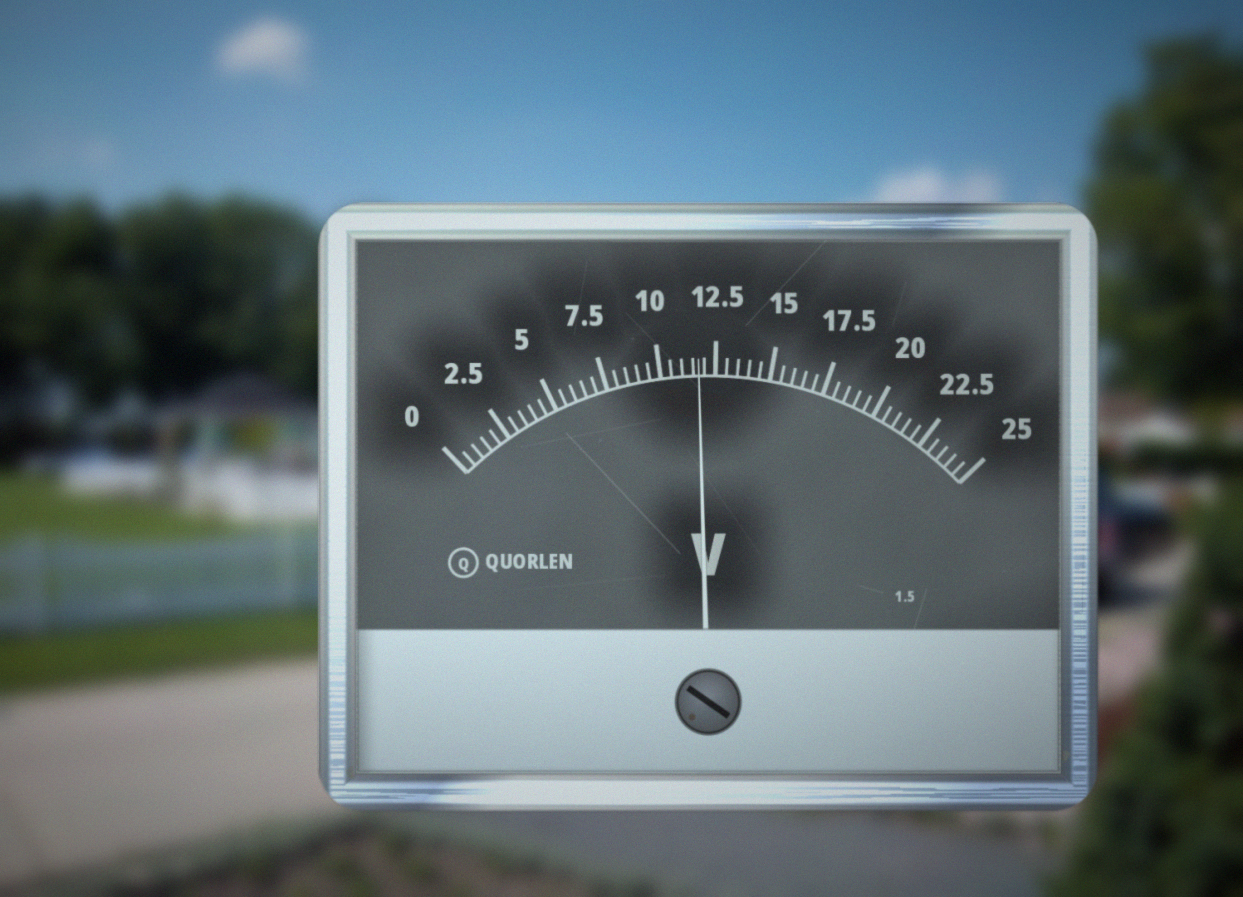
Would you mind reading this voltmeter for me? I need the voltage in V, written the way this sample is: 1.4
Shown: 11.75
